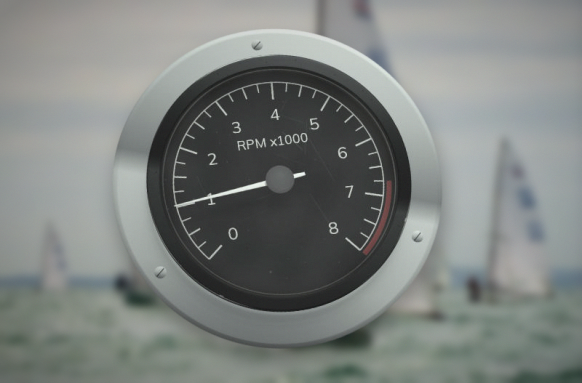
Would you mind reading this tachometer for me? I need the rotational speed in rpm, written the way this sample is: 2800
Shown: 1000
